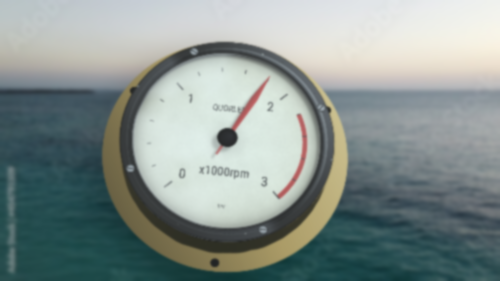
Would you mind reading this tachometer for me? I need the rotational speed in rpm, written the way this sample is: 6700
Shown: 1800
